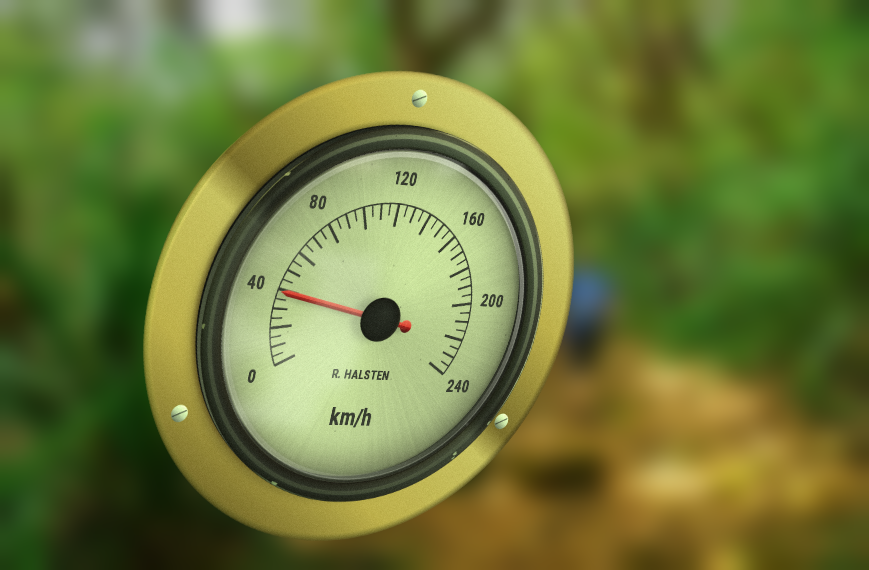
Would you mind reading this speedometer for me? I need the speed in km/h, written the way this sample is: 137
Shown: 40
